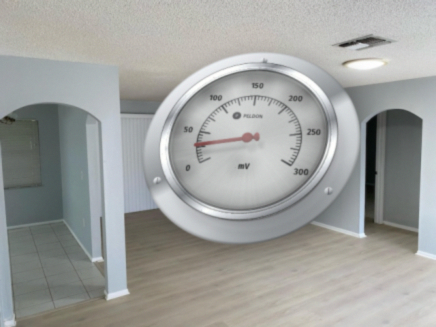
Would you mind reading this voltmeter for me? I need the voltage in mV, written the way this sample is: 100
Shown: 25
